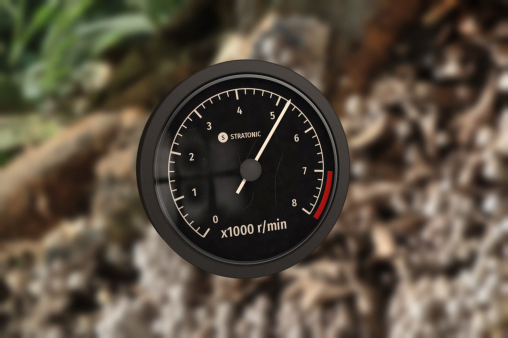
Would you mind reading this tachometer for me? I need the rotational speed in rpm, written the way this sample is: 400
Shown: 5200
